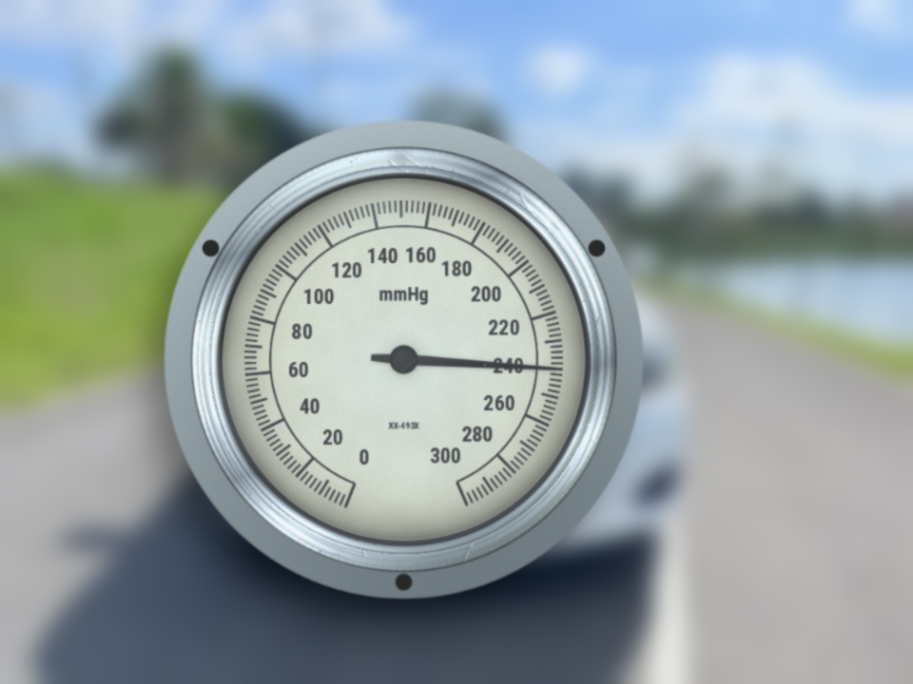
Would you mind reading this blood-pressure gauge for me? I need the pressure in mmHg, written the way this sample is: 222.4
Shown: 240
